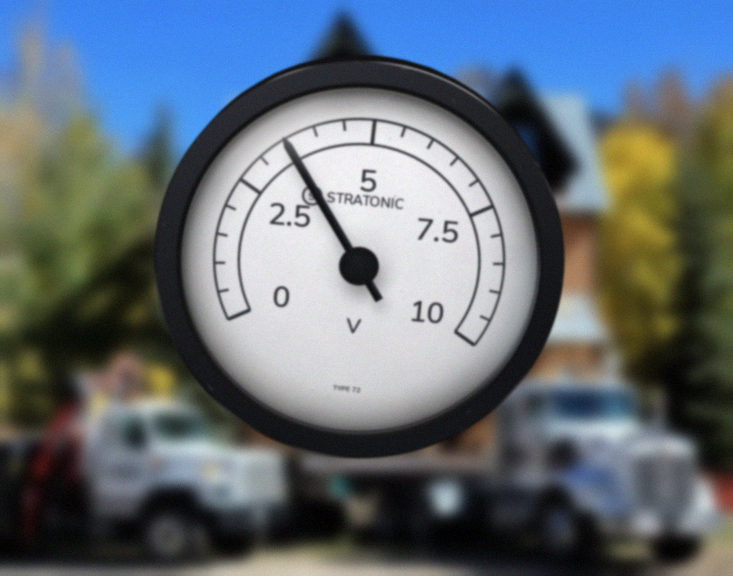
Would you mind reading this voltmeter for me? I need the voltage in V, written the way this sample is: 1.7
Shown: 3.5
